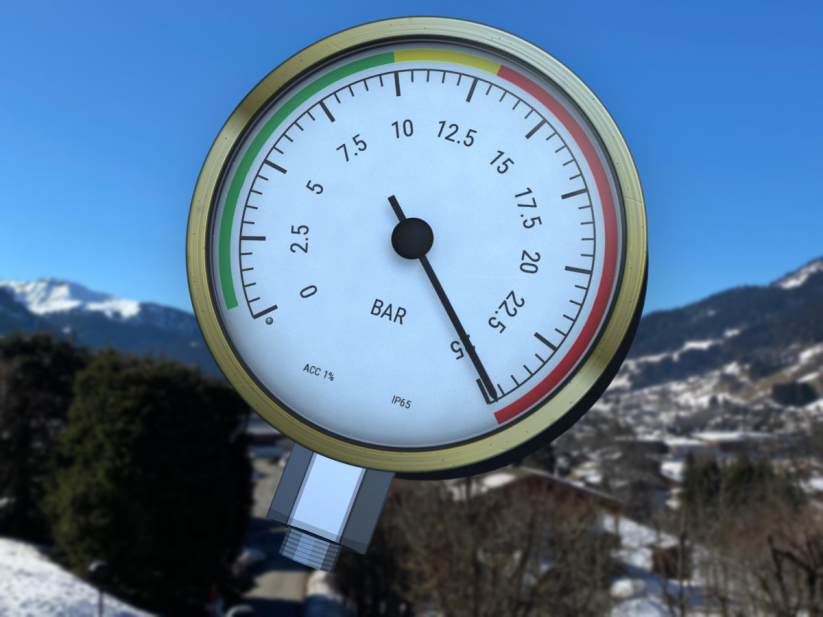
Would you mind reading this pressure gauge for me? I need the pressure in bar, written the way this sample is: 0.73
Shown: 24.75
